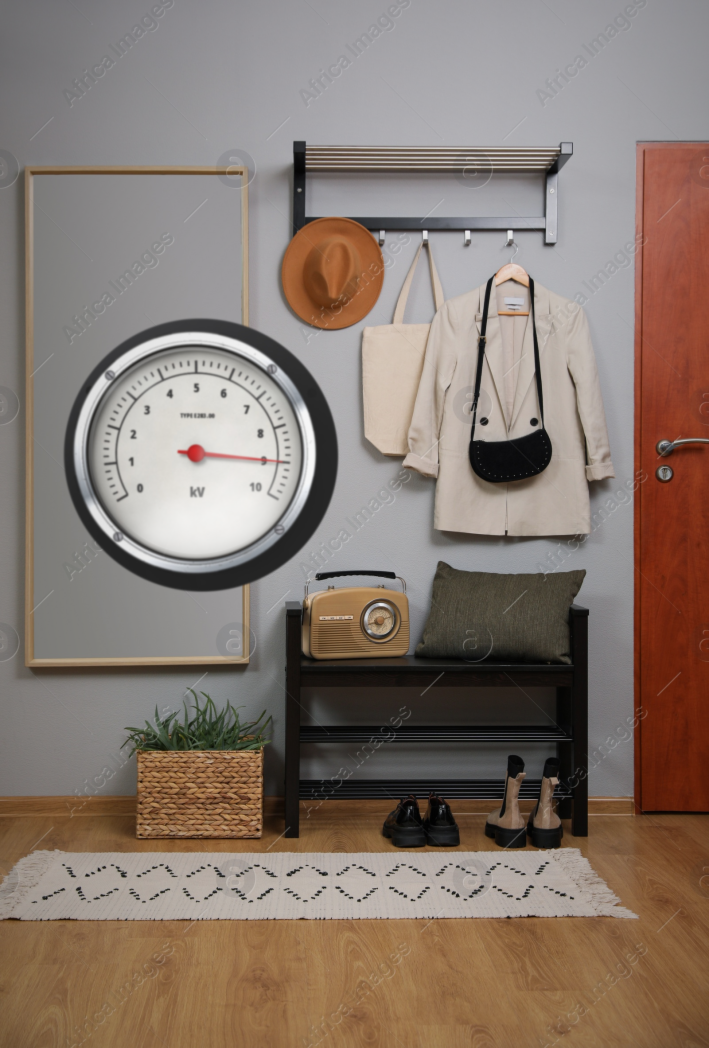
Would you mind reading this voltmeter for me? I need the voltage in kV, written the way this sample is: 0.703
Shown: 9
